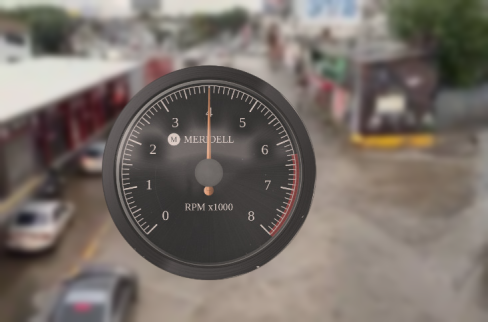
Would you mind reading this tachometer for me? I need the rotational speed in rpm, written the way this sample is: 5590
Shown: 4000
